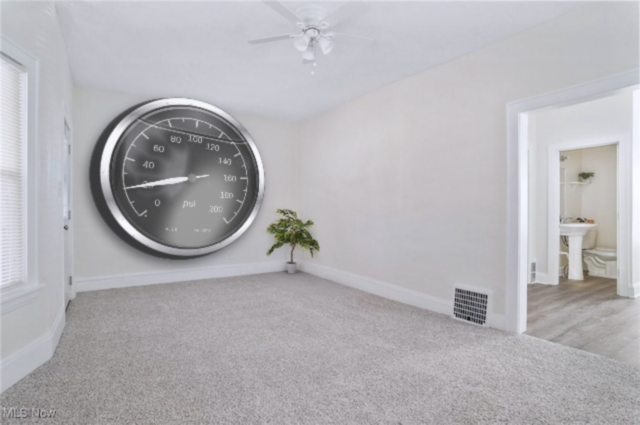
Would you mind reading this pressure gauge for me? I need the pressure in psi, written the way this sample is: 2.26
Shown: 20
